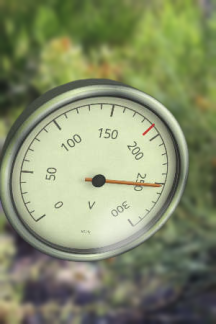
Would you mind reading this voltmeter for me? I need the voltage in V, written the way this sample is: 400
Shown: 250
